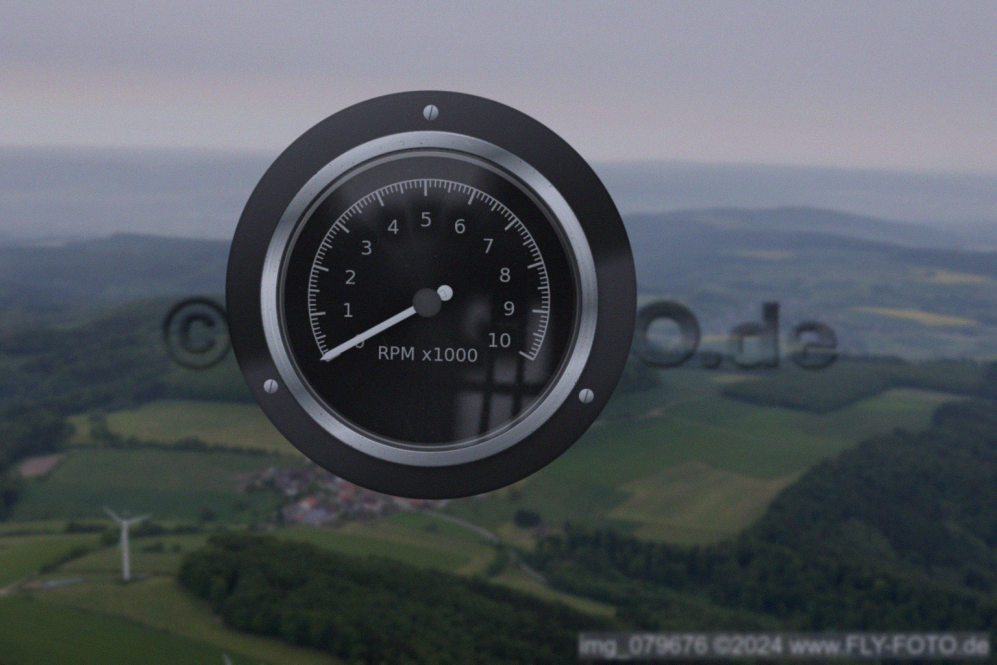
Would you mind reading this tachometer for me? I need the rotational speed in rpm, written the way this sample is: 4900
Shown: 100
